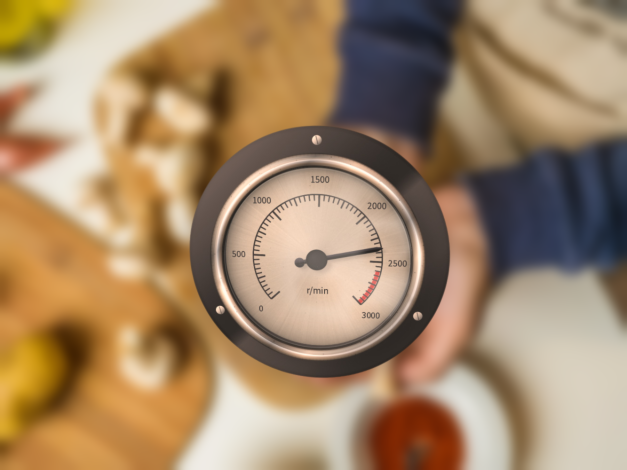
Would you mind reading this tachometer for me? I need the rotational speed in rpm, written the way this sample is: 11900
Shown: 2350
